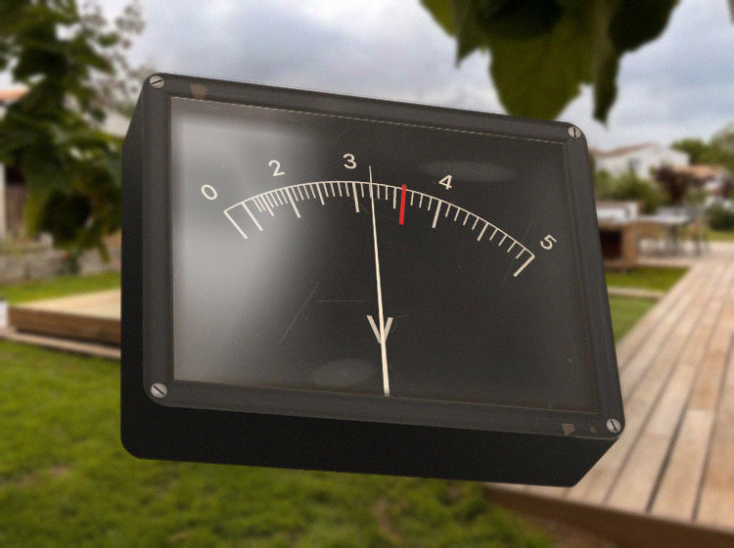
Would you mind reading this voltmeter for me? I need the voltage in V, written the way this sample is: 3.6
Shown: 3.2
